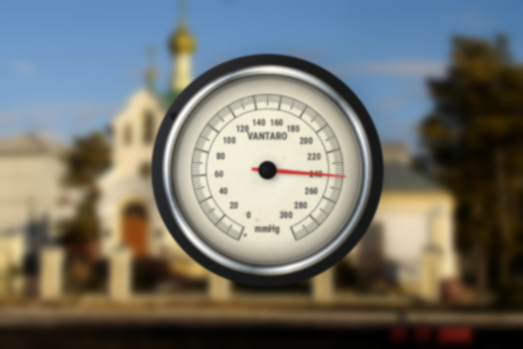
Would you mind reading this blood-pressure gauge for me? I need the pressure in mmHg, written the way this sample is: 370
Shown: 240
